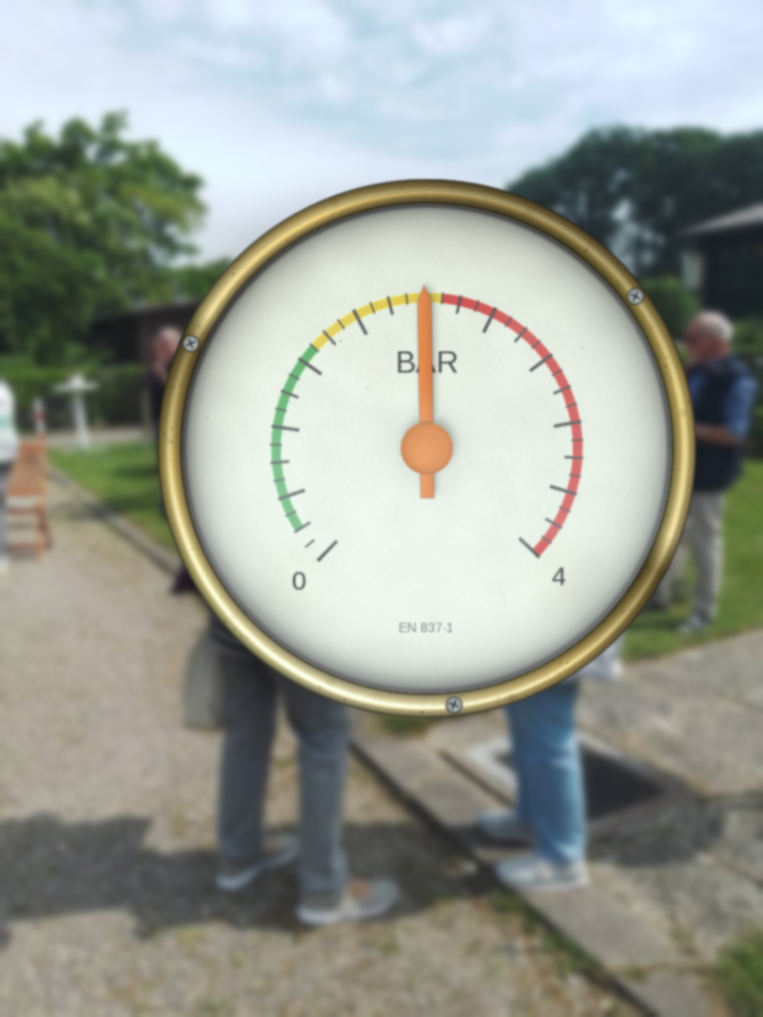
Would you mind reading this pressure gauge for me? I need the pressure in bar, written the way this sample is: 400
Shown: 2
